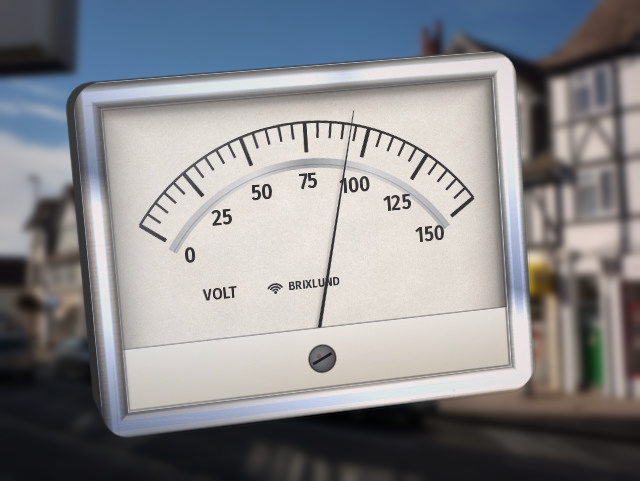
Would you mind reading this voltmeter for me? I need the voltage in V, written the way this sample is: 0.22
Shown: 92.5
